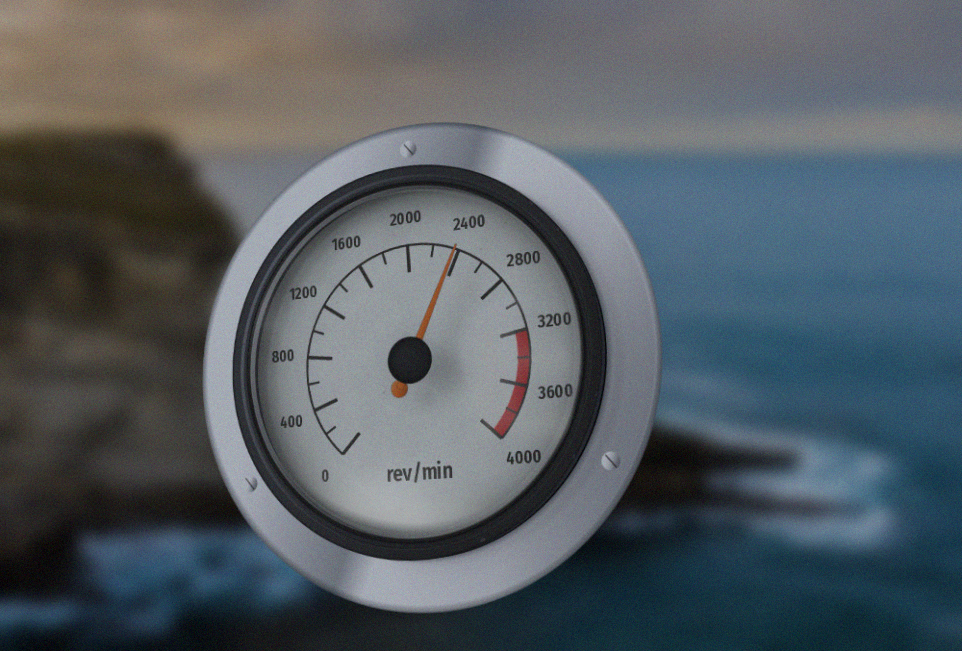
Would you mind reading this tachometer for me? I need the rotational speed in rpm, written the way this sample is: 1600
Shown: 2400
